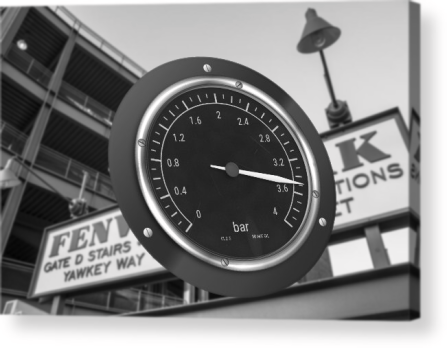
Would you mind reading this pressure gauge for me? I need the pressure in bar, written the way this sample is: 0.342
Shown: 3.5
